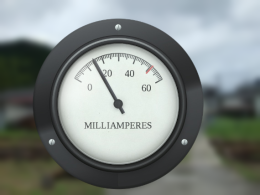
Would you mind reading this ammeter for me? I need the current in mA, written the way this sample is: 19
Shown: 15
